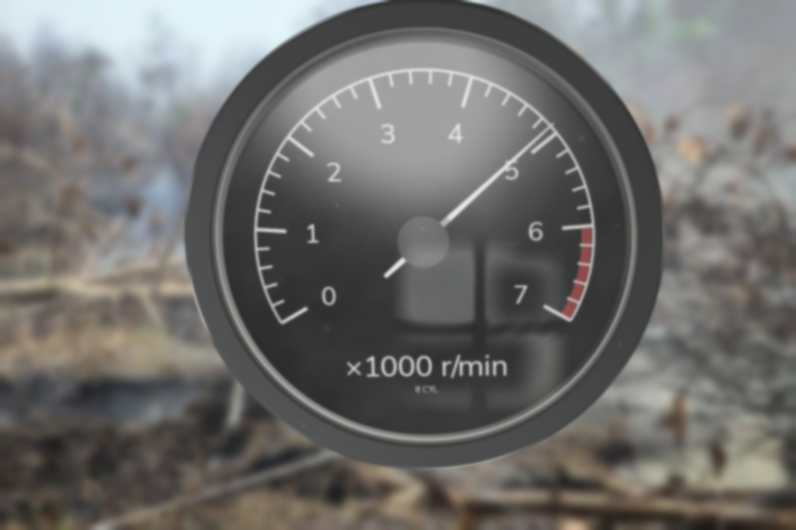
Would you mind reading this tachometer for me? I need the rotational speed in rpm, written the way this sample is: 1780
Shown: 4900
